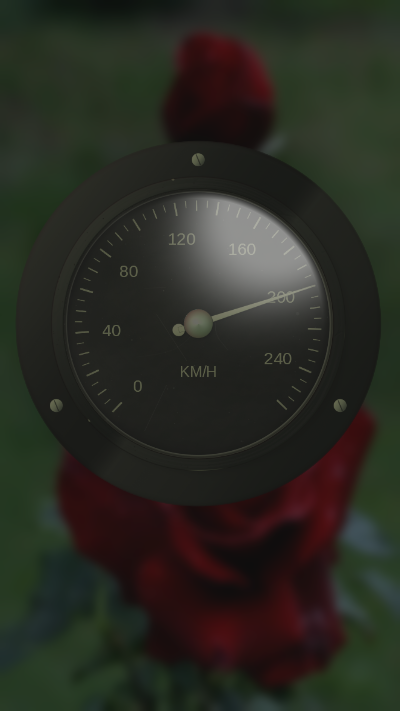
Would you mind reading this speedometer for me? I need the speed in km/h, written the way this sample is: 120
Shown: 200
